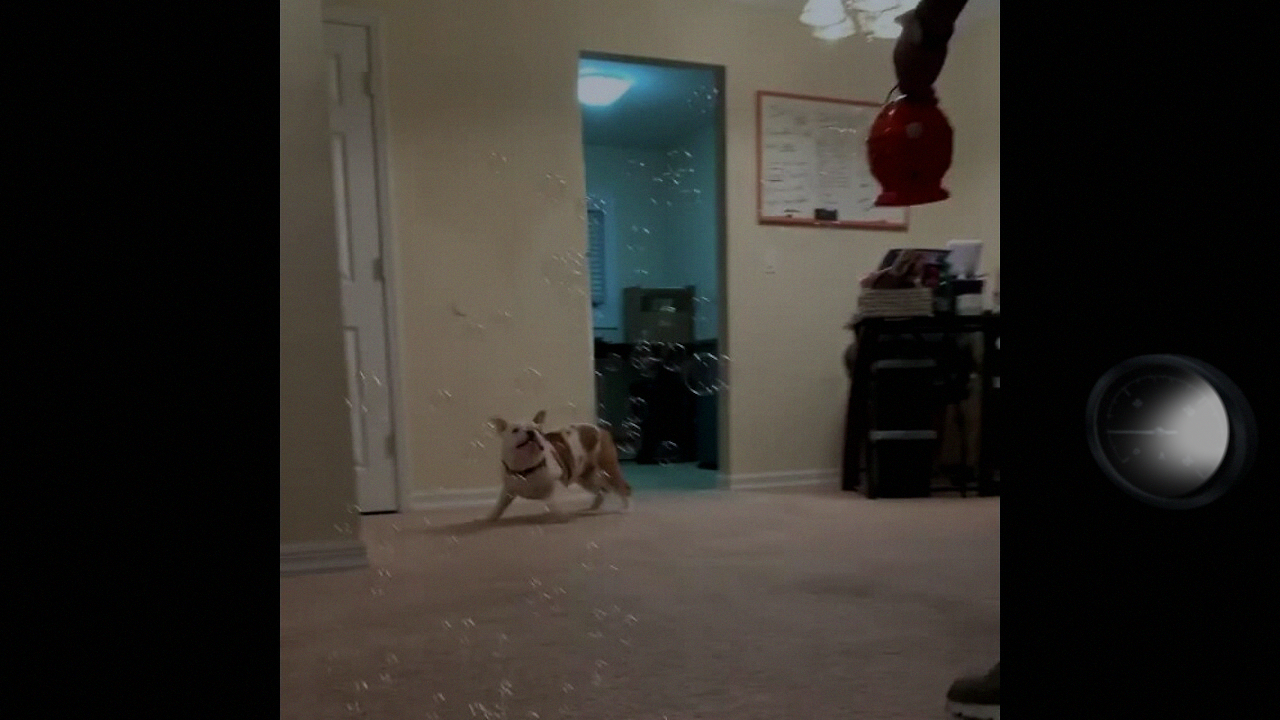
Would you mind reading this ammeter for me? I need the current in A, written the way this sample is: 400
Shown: 4
